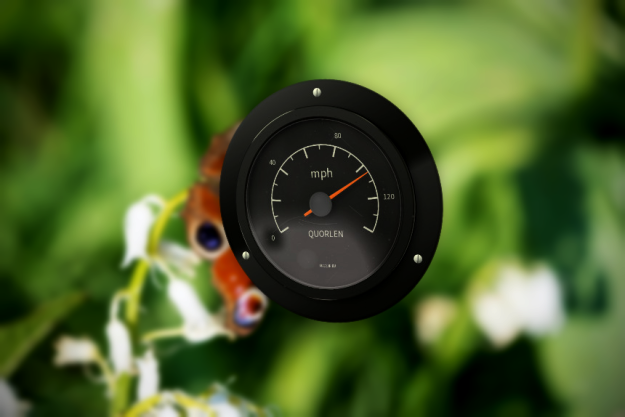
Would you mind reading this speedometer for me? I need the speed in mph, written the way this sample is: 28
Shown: 105
